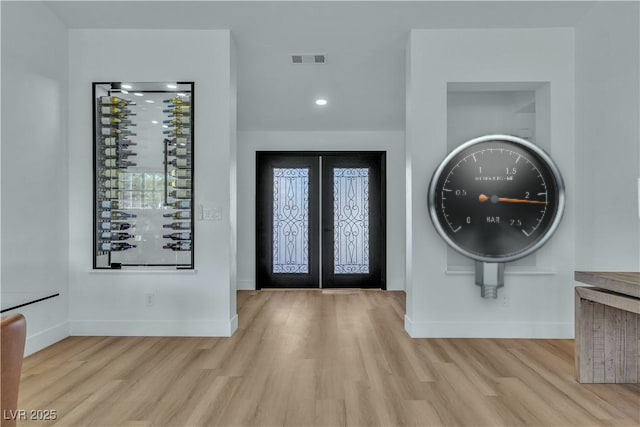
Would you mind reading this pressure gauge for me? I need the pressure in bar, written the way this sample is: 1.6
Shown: 2.1
